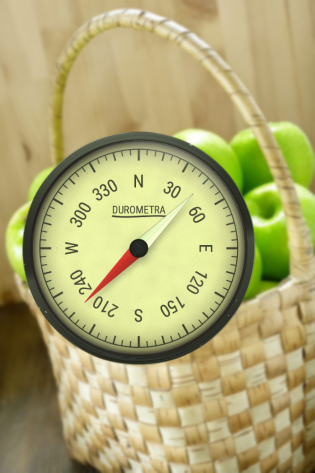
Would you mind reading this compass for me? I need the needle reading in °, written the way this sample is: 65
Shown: 225
